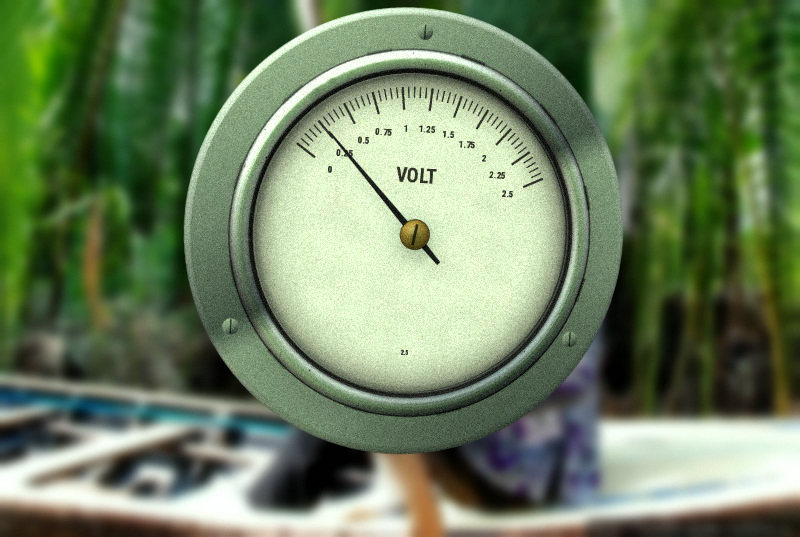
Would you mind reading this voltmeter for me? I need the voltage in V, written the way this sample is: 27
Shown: 0.25
